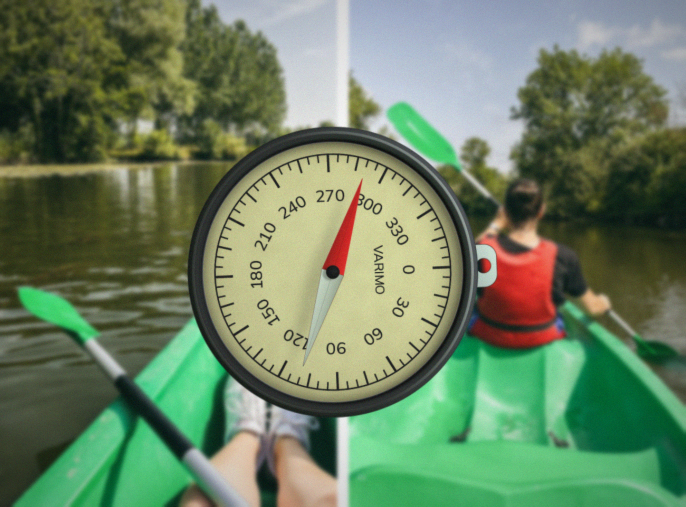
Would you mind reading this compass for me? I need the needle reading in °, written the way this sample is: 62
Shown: 290
